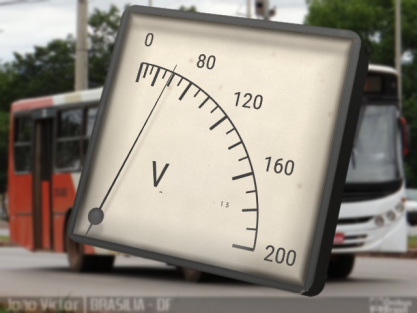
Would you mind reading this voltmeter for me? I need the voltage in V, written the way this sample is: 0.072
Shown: 60
